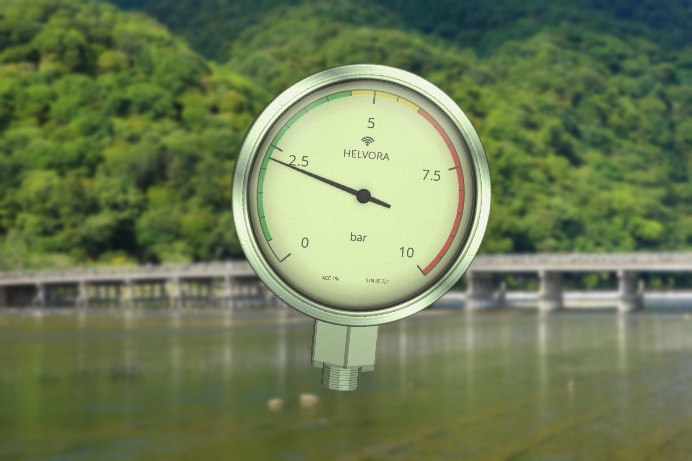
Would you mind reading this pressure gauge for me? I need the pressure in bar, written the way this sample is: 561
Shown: 2.25
